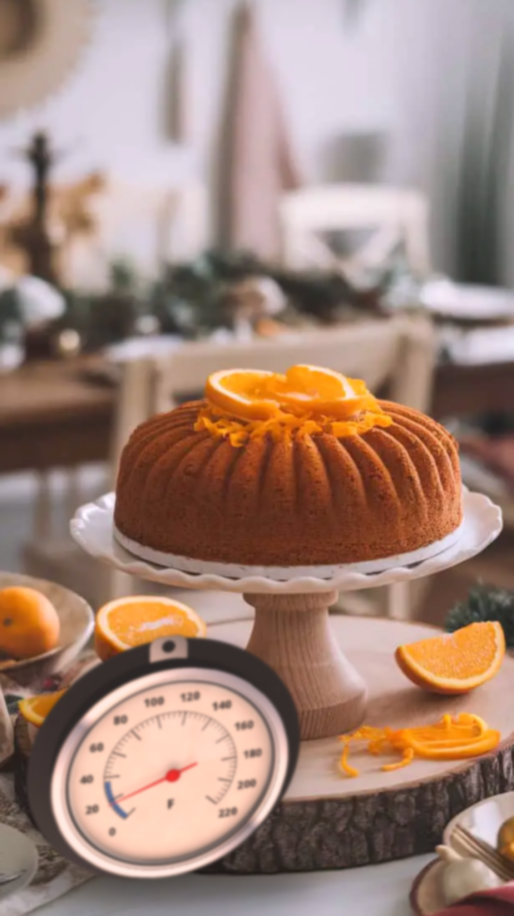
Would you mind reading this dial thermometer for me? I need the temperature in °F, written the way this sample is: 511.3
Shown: 20
